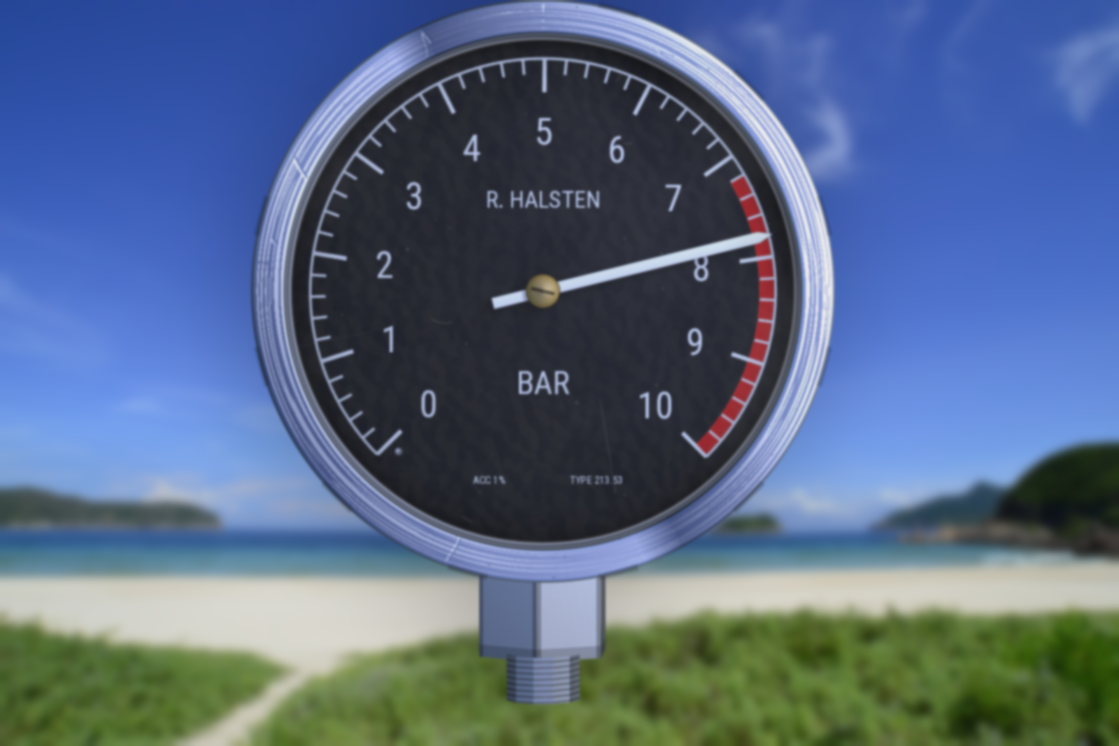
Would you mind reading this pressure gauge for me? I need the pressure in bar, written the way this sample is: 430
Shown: 7.8
